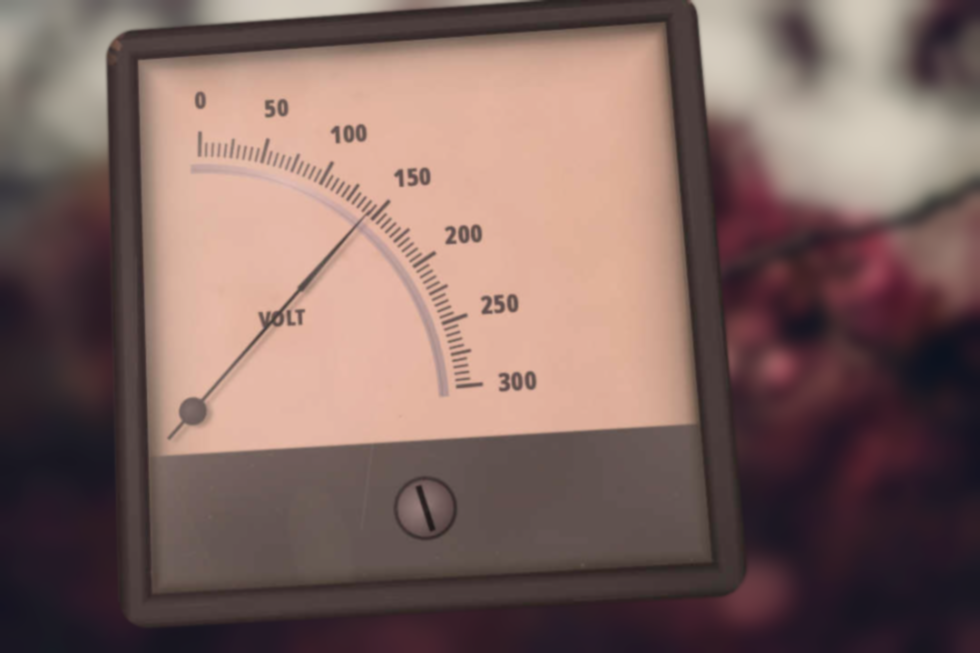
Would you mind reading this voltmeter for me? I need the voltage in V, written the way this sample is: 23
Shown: 145
